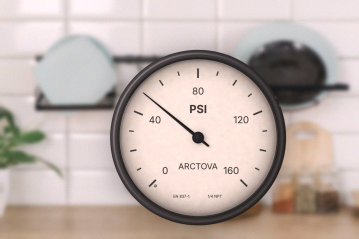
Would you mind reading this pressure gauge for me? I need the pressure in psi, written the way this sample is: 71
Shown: 50
